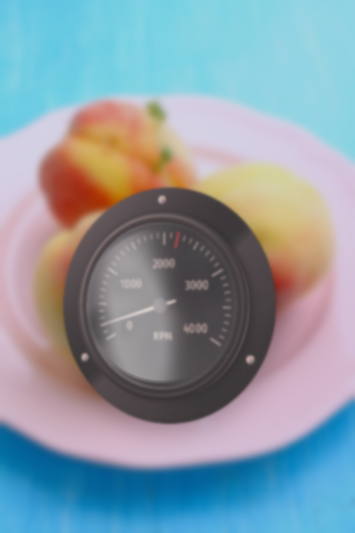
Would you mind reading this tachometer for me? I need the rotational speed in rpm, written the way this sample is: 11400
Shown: 200
